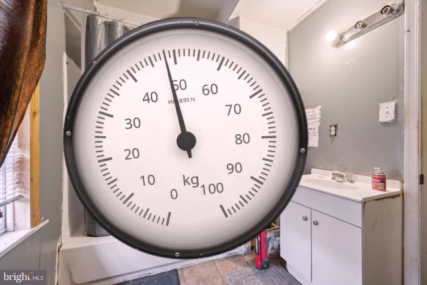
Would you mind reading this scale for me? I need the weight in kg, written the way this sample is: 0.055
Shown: 48
